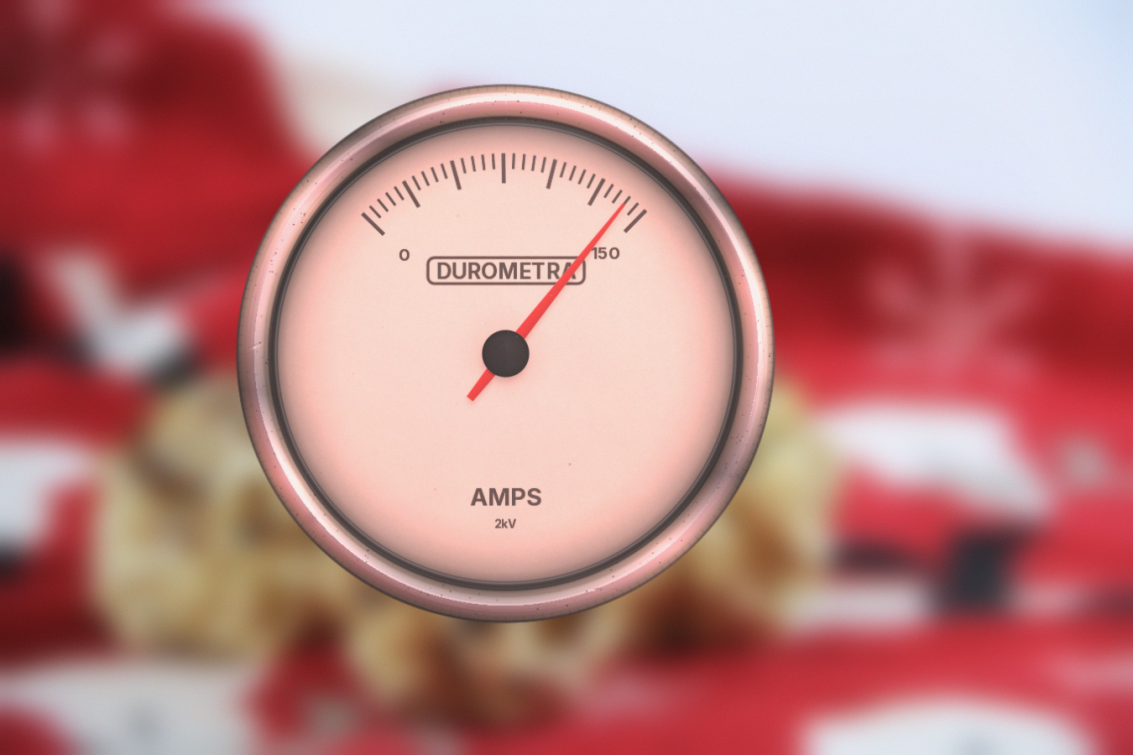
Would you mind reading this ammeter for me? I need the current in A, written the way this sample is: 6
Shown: 140
